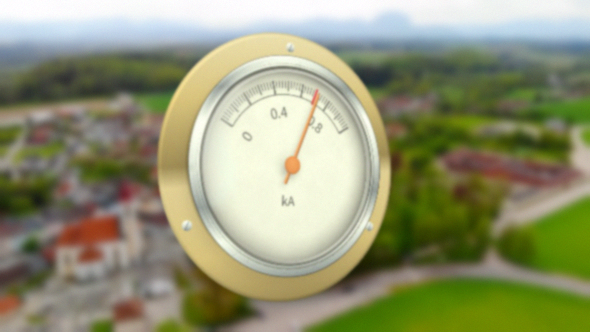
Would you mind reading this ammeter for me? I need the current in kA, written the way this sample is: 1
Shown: 0.7
